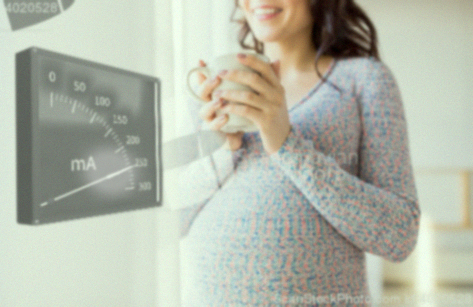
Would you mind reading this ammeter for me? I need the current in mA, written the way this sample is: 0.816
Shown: 250
